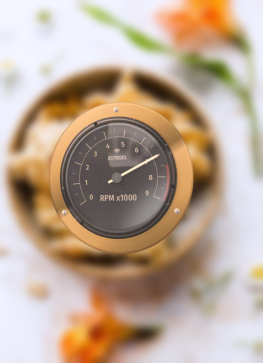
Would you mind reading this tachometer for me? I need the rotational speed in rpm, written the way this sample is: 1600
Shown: 7000
